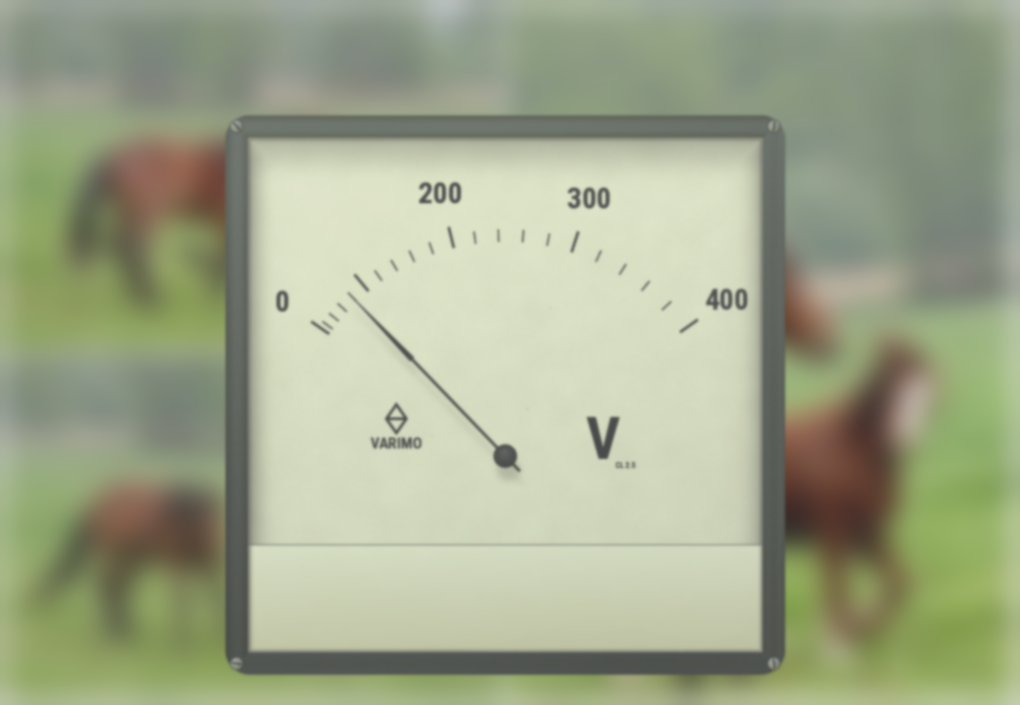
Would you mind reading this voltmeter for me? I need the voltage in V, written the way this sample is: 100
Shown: 80
